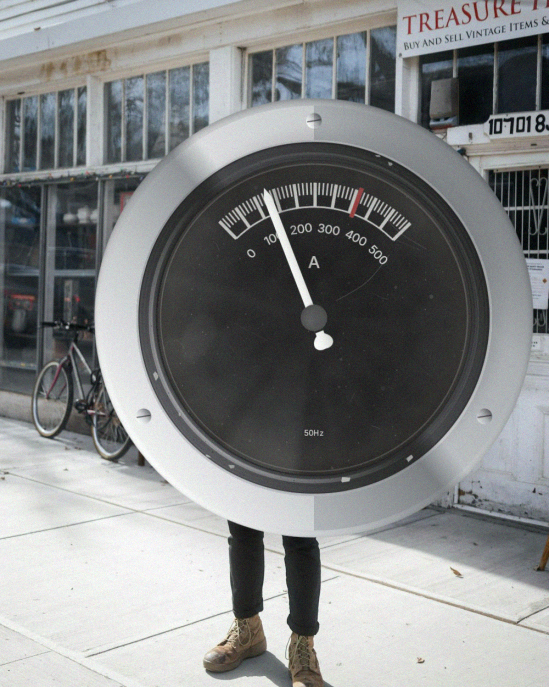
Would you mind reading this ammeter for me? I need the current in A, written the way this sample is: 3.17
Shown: 130
